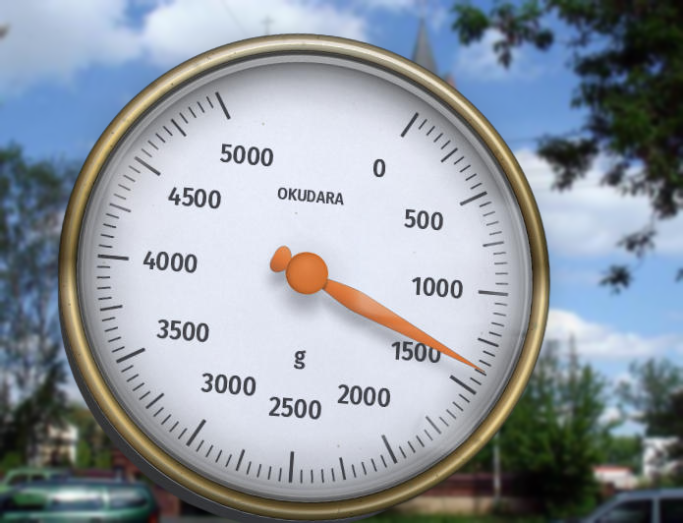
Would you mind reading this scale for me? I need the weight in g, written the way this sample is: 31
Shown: 1400
